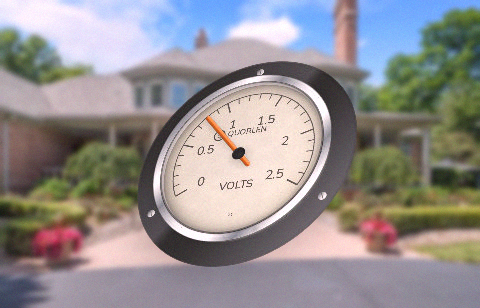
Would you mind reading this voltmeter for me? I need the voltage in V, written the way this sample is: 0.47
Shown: 0.8
